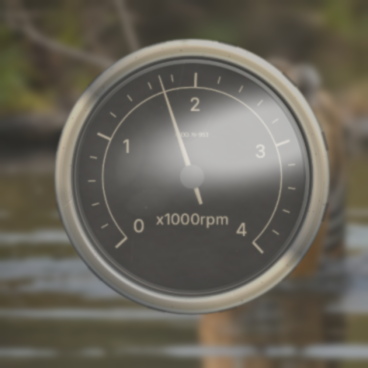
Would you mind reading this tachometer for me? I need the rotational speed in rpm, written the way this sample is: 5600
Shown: 1700
